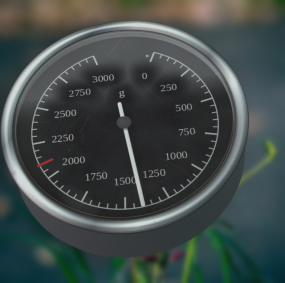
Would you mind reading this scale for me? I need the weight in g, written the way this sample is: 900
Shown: 1400
